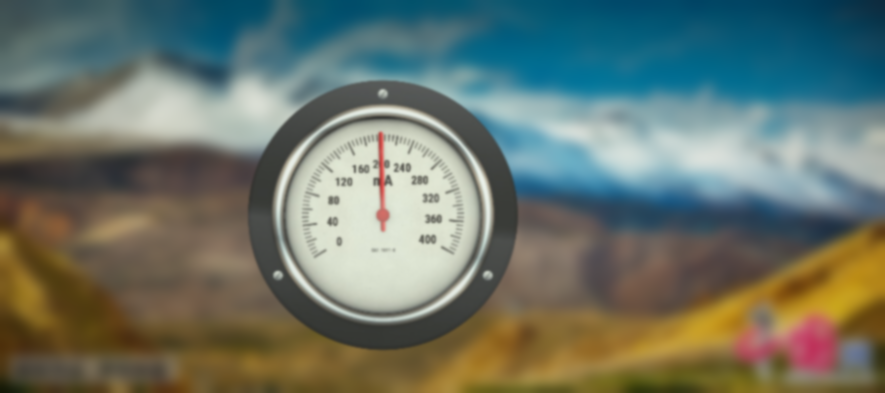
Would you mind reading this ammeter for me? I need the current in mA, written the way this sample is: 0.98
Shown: 200
